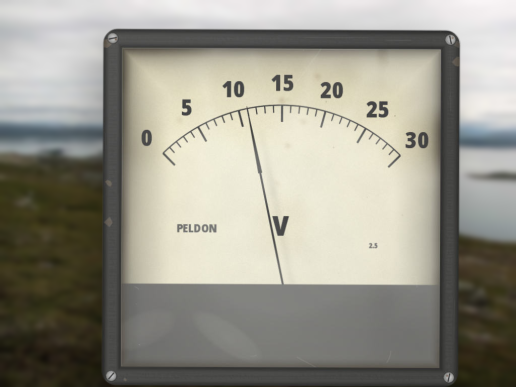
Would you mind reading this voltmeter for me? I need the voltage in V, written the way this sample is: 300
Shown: 11
